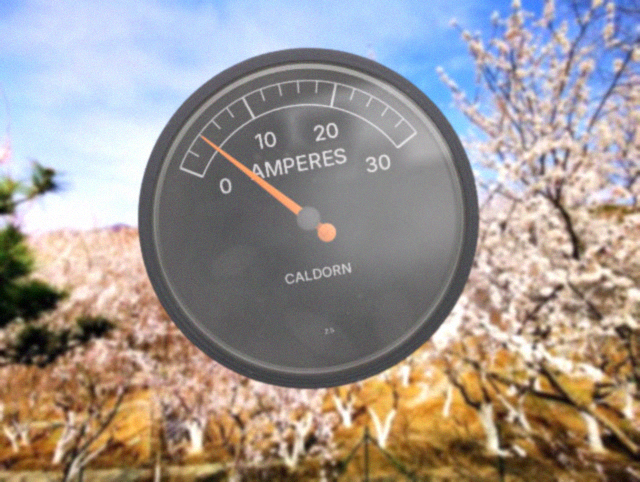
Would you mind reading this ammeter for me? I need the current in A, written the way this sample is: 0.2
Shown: 4
